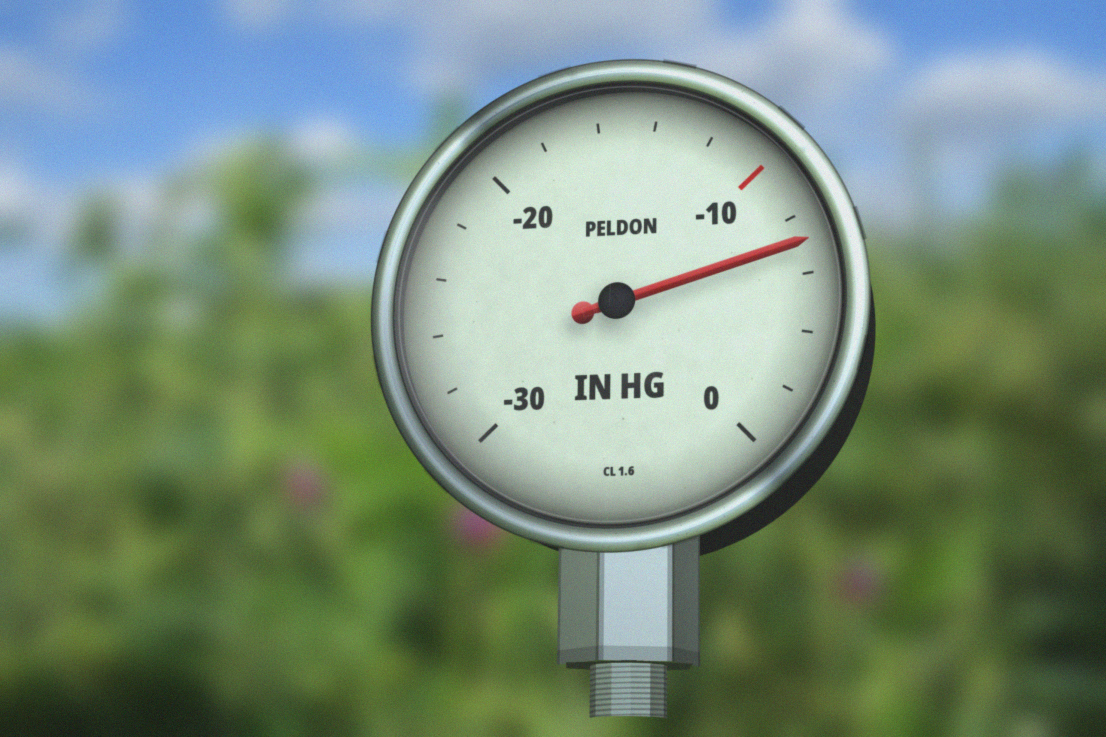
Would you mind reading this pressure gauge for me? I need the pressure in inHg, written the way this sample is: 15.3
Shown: -7
